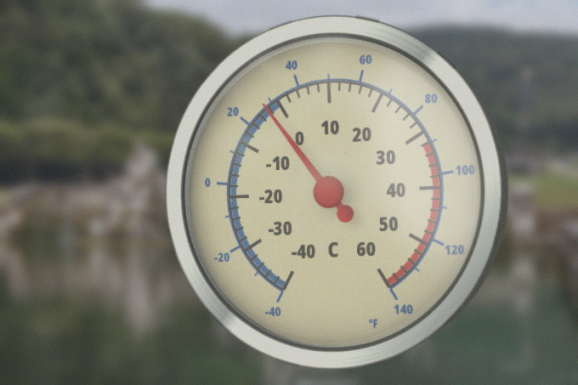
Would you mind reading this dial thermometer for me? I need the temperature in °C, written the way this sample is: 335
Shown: -2
